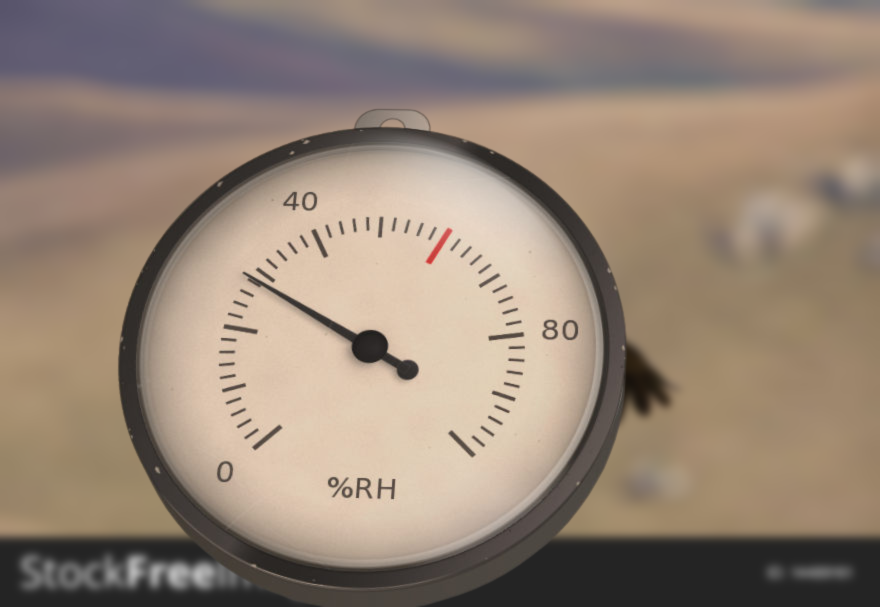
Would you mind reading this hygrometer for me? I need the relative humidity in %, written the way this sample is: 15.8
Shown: 28
